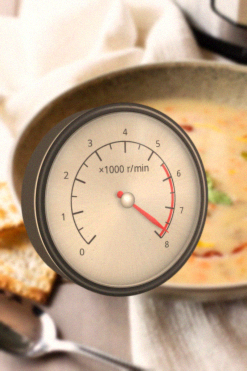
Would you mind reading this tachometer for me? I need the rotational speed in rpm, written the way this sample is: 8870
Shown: 7750
